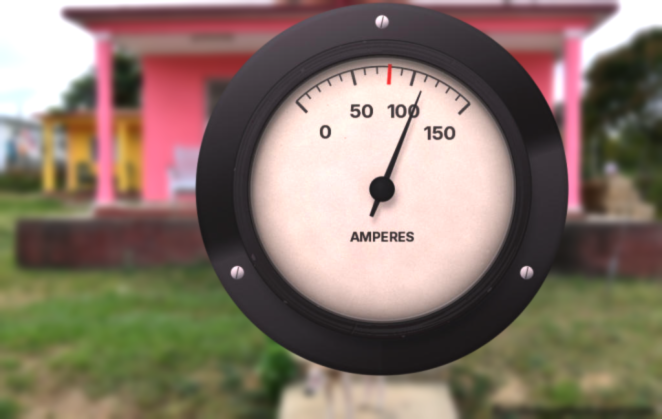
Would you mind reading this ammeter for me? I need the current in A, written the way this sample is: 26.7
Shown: 110
